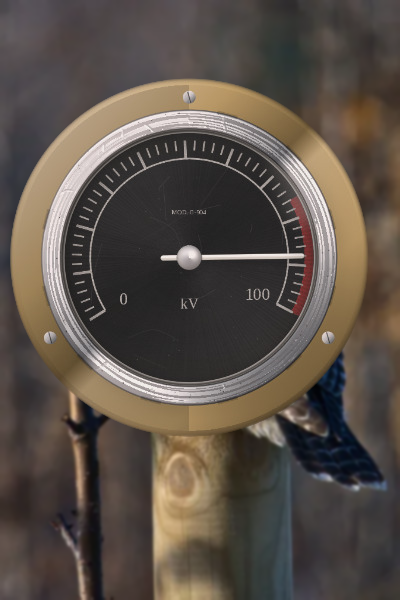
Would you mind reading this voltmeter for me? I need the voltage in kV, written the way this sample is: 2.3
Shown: 88
